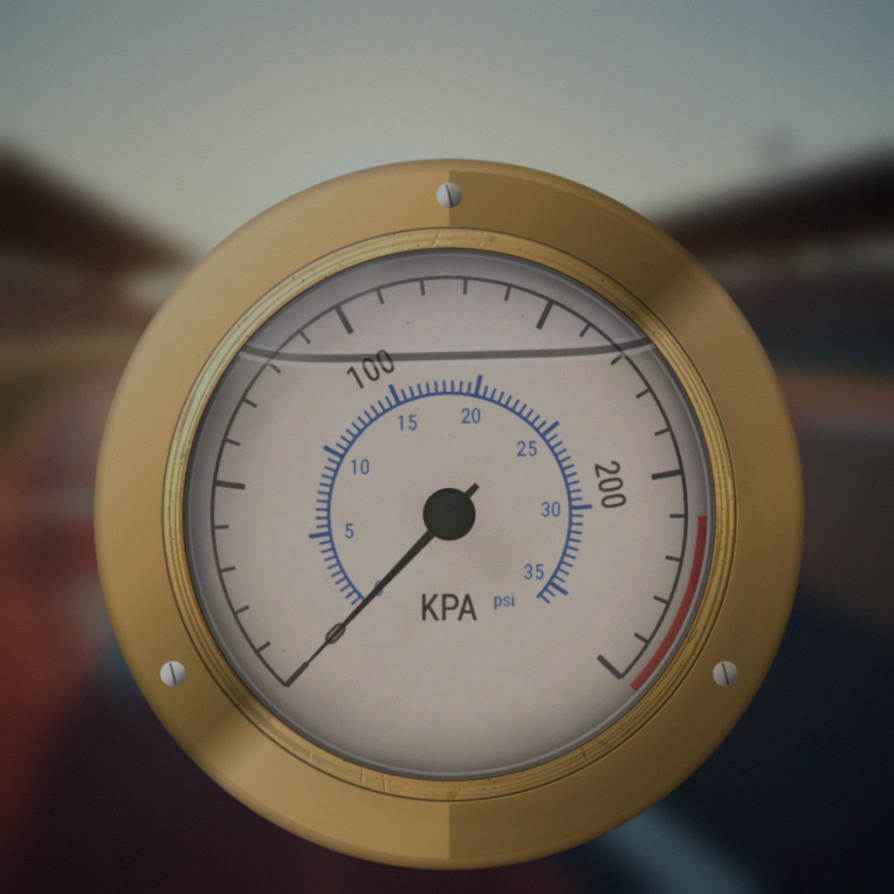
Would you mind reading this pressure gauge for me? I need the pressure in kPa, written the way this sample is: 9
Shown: 0
